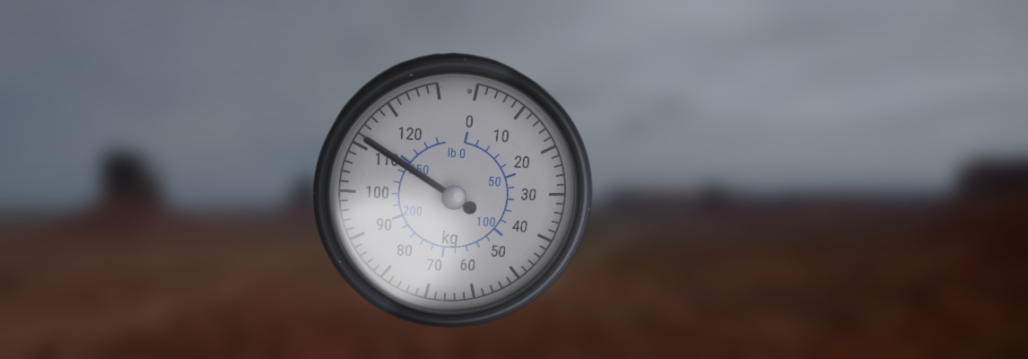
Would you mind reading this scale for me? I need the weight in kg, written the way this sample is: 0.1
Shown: 112
